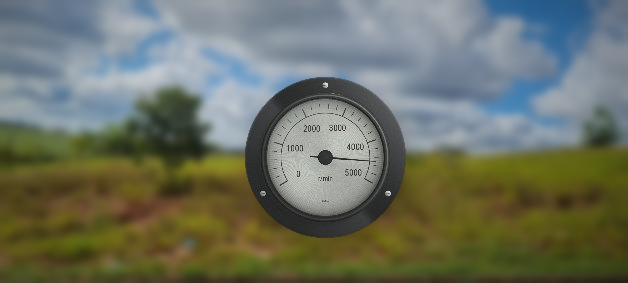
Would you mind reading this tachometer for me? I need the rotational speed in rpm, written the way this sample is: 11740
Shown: 4500
